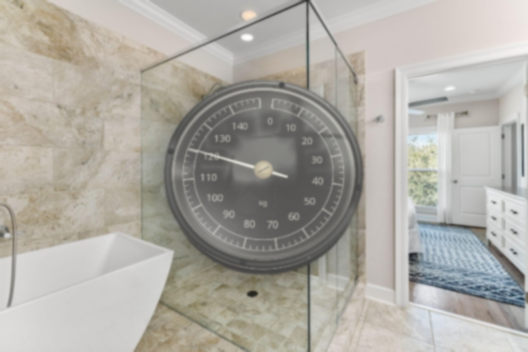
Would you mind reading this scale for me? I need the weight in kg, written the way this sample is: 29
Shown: 120
